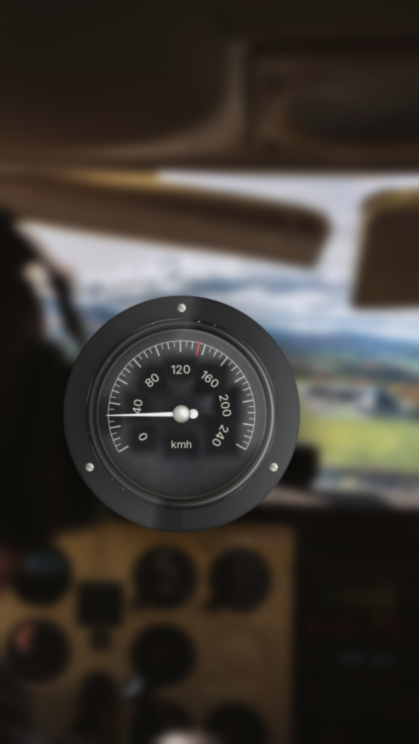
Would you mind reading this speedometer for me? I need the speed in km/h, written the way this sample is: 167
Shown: 30
